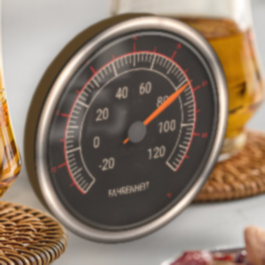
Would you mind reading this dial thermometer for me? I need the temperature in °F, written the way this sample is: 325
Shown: 80
